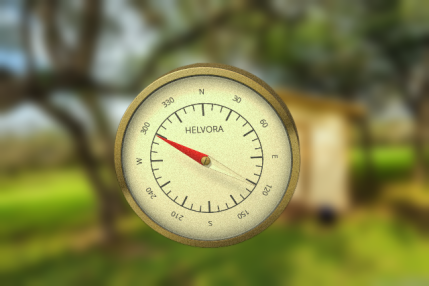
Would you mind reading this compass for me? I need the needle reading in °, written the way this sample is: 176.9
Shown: 300
